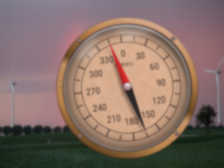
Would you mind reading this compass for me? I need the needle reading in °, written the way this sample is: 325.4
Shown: 345
